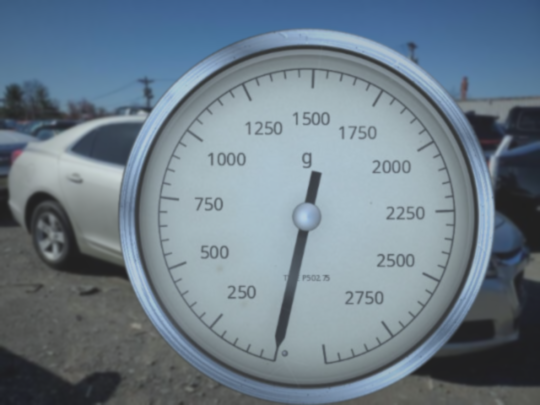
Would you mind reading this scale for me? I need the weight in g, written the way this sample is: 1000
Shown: 0
